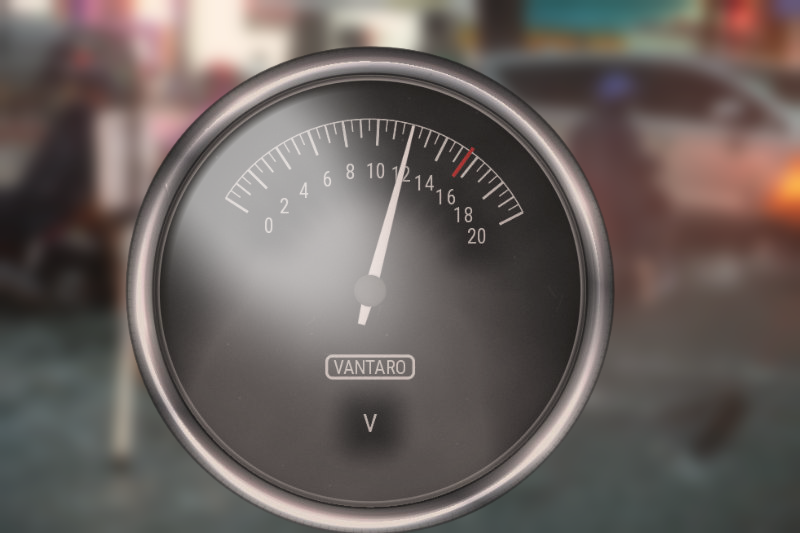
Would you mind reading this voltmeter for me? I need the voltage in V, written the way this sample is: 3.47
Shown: 12
